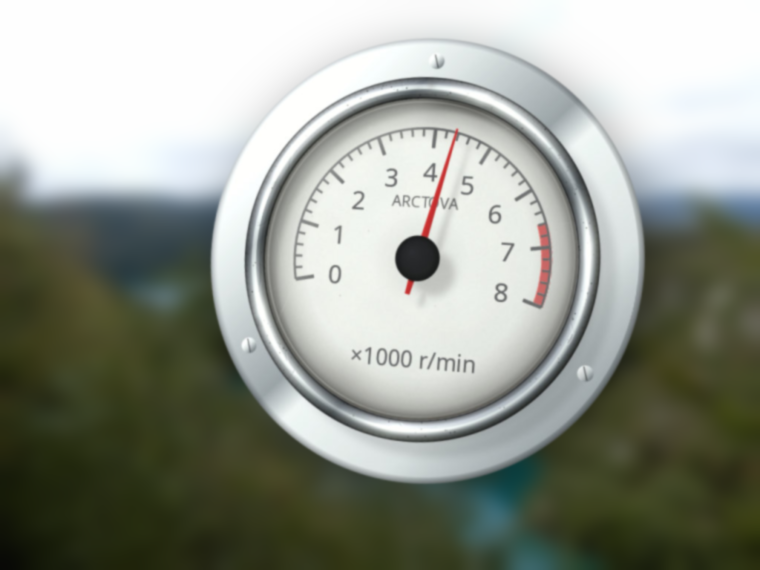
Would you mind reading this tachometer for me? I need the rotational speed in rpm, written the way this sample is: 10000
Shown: 4400
